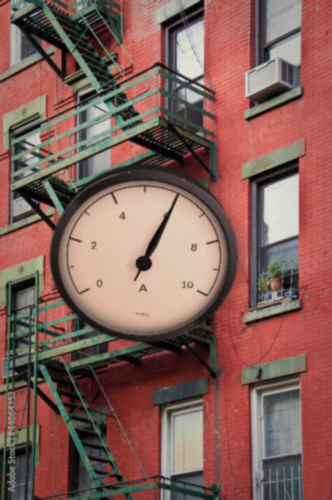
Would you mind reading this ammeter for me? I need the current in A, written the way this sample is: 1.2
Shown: 6
